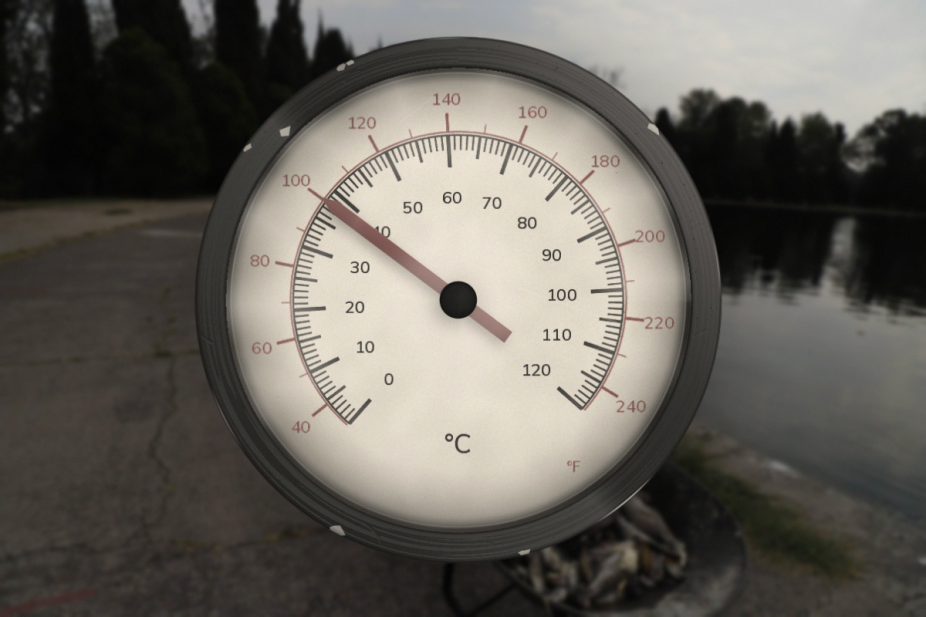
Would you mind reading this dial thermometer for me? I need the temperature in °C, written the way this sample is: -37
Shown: 38
